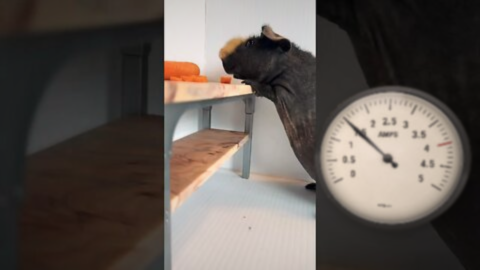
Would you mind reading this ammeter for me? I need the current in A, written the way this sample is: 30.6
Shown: 1.5
